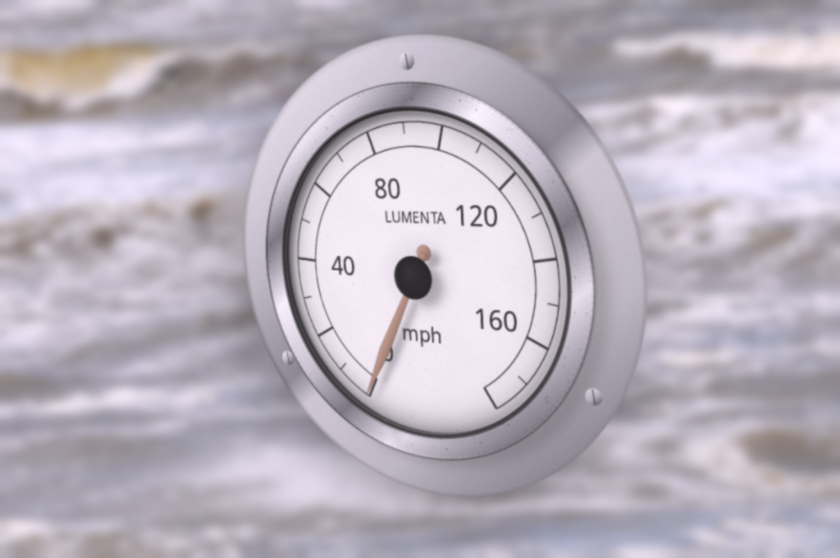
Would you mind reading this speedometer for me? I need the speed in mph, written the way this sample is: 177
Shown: 0
